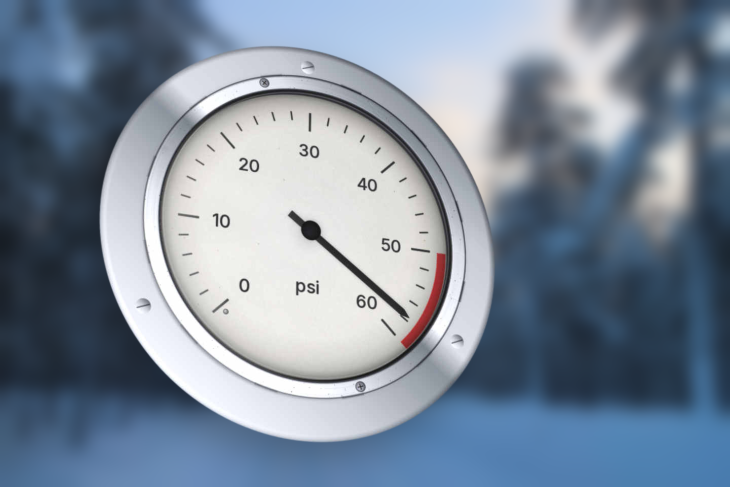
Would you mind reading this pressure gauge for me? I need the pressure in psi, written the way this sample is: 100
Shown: 58
